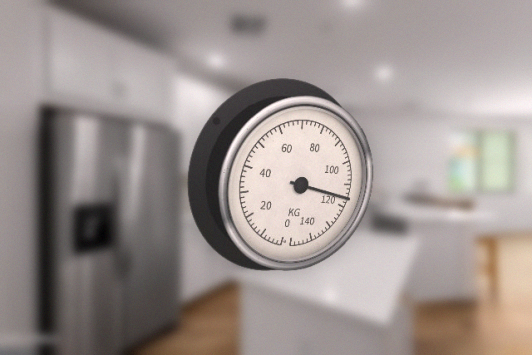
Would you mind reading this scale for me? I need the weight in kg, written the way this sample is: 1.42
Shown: 116
